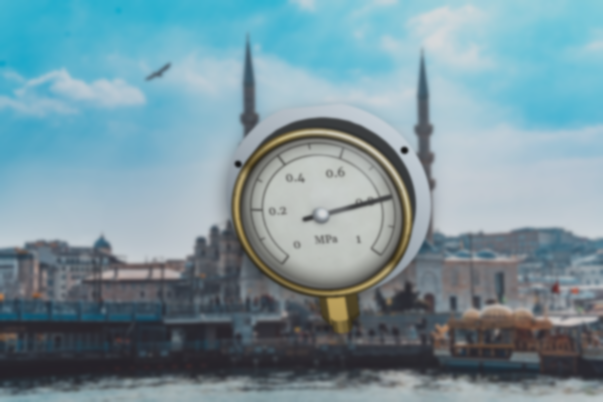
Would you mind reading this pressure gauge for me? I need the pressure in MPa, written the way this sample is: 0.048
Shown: 0.8
